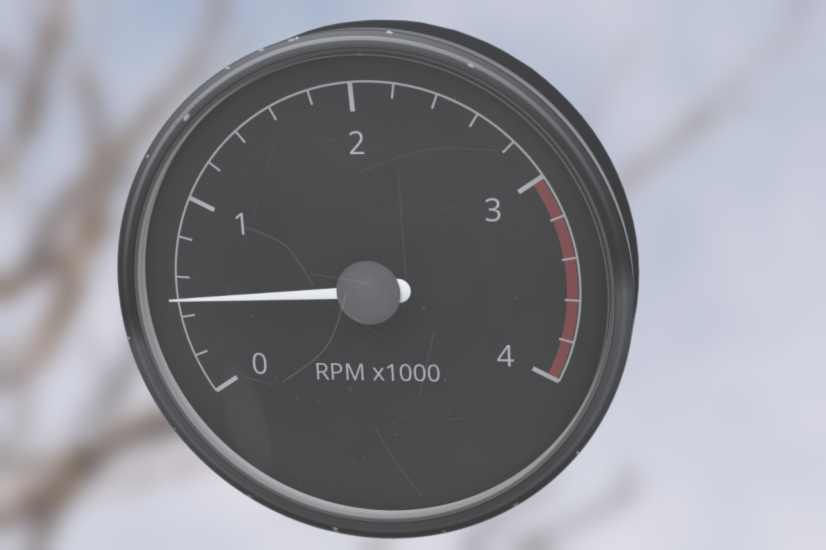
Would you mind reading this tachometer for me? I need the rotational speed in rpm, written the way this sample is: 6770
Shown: 500
